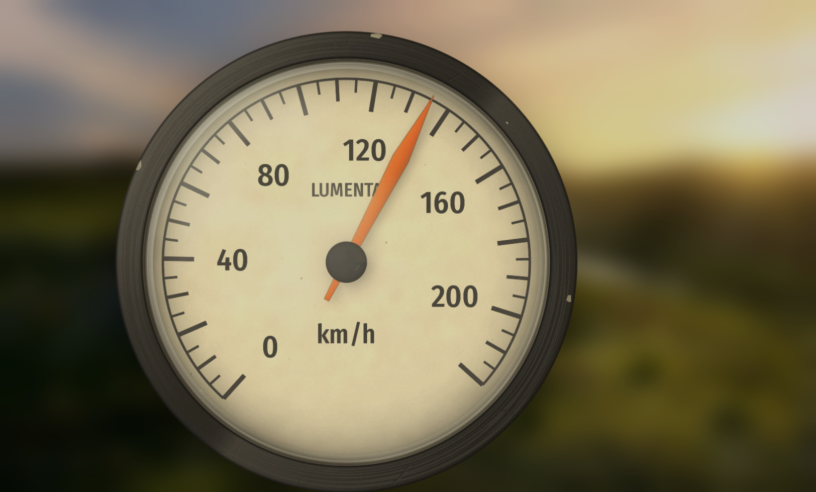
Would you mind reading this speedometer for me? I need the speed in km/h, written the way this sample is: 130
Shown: 135
